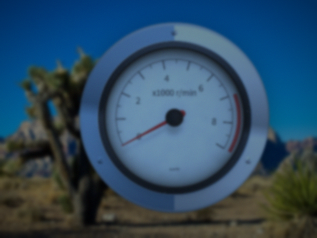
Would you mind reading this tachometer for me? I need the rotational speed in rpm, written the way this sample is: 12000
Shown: 0
